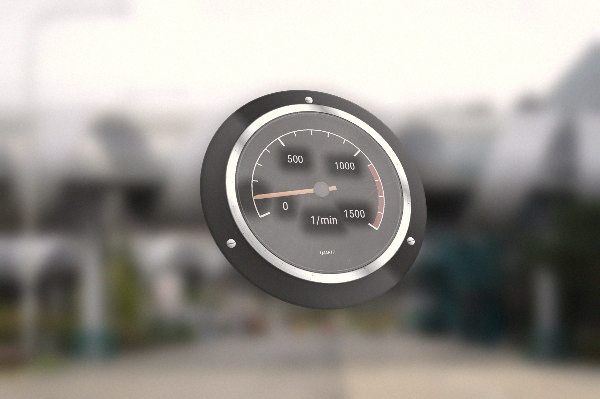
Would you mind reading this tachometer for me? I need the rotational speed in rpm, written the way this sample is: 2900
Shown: 100
